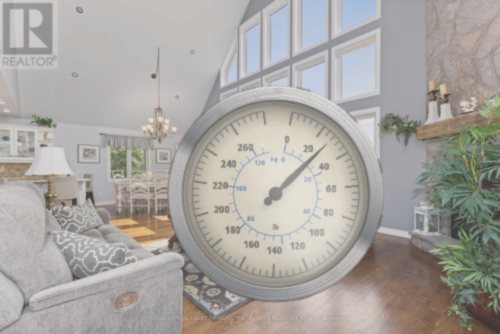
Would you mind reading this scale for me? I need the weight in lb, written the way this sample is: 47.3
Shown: 28
